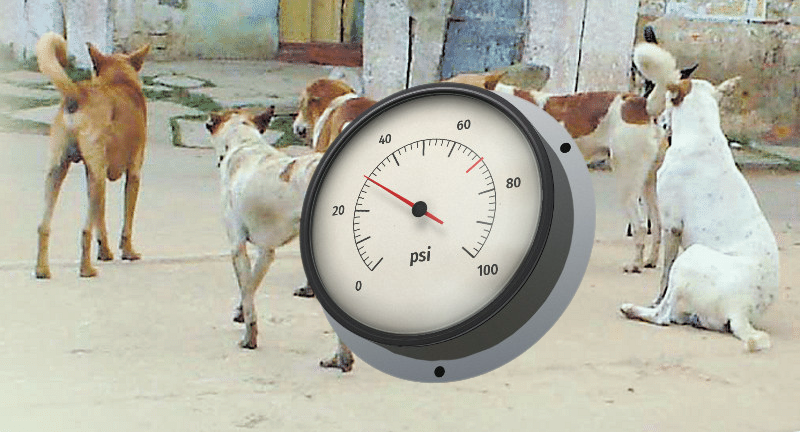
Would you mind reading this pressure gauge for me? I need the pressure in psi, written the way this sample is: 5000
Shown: 30
